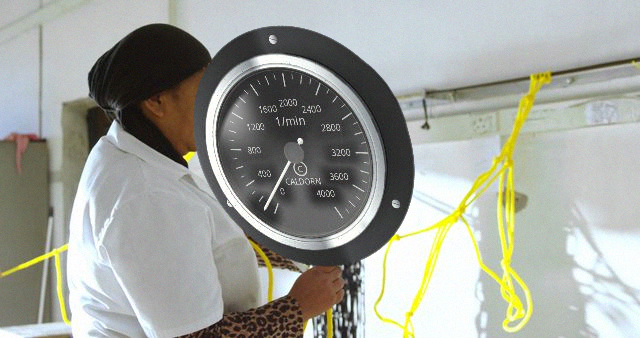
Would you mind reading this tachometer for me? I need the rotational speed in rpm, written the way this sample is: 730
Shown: 100
